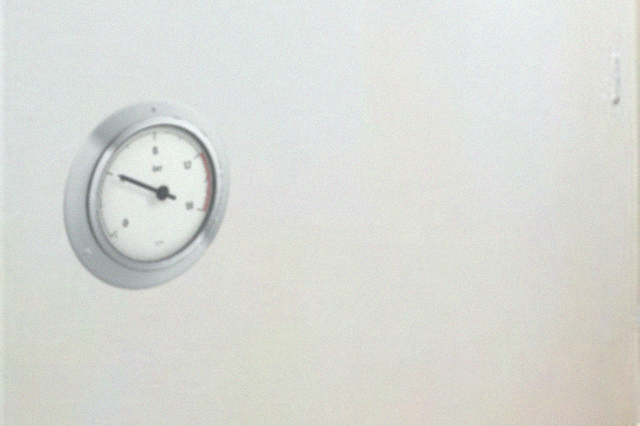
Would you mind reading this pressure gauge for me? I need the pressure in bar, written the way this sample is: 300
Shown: 4
